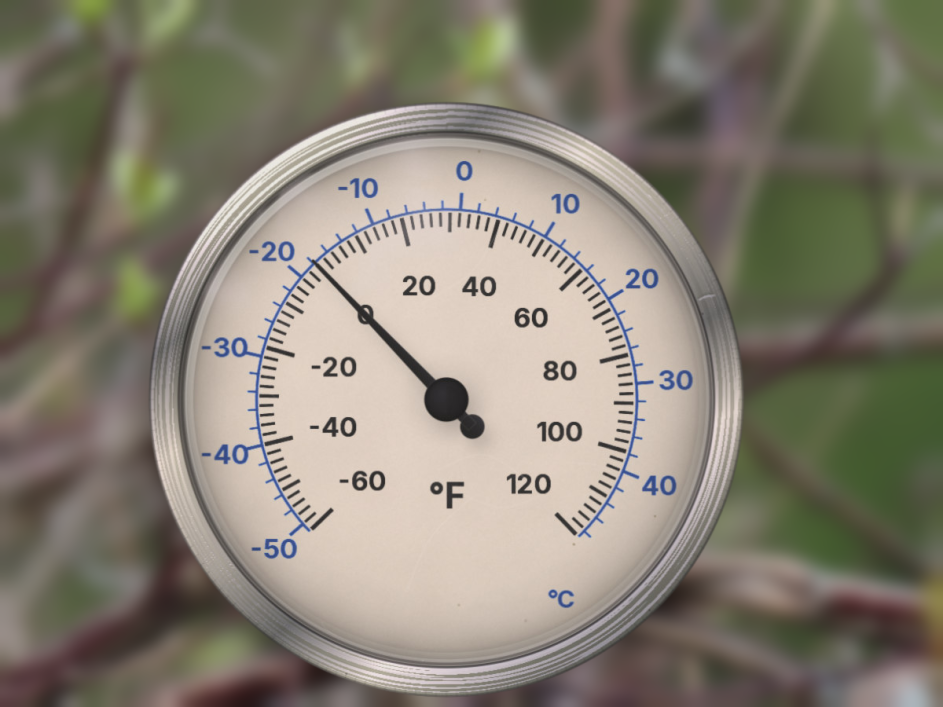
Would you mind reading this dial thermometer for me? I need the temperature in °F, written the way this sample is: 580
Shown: 0
